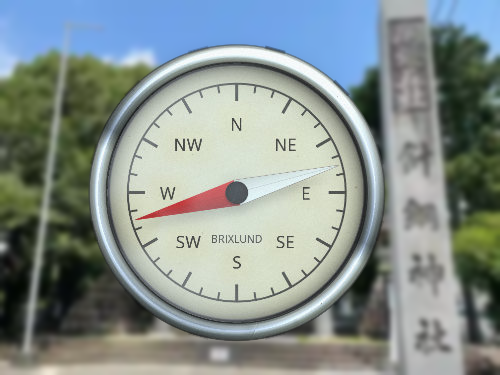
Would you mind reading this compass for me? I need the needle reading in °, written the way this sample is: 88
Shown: 255
